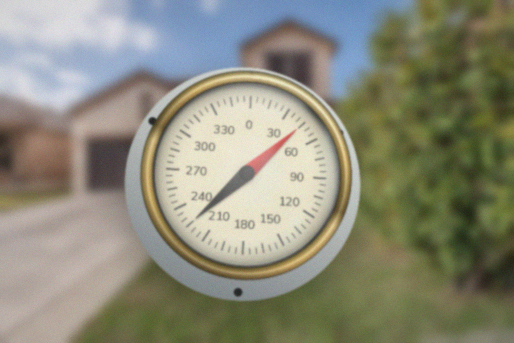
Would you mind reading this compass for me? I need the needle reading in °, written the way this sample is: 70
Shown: 45
